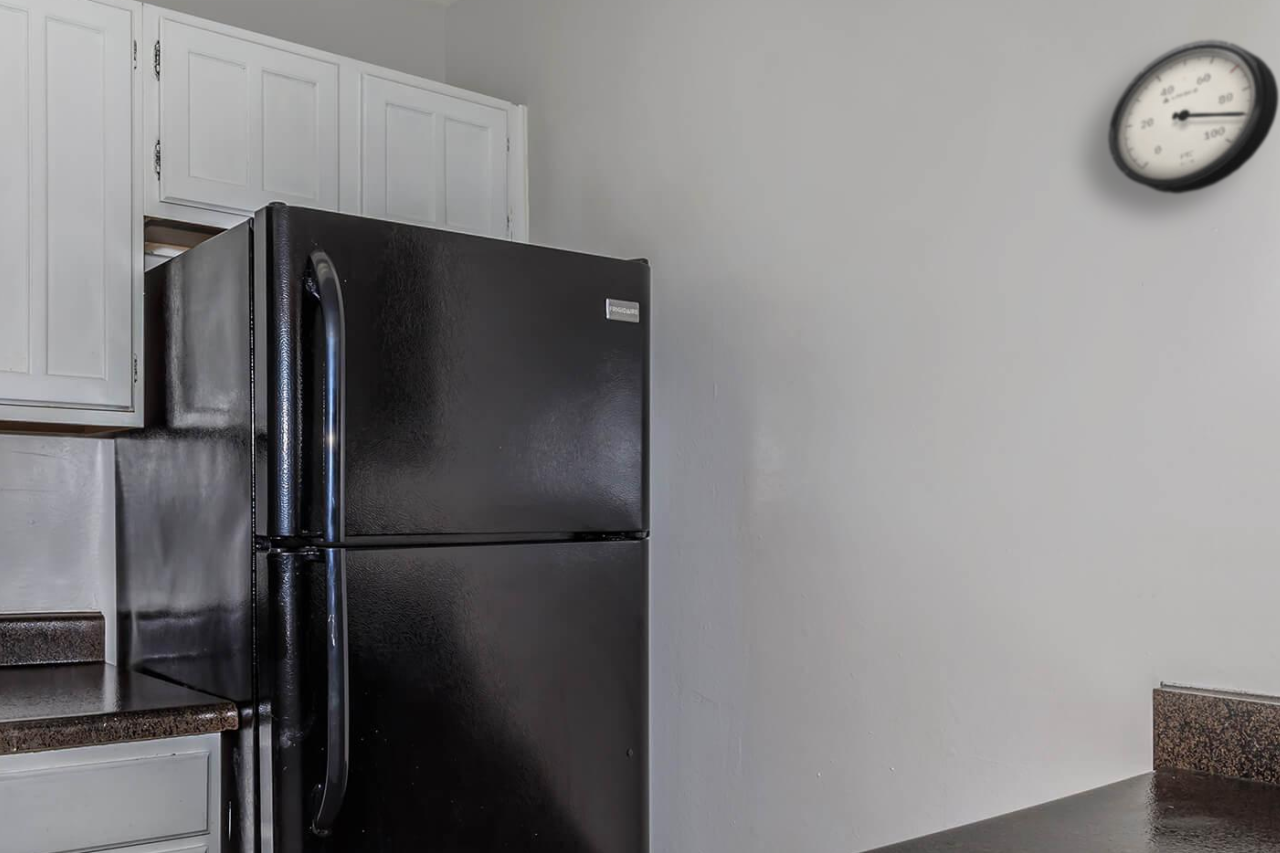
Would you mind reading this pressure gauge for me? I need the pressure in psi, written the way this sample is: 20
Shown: 90
